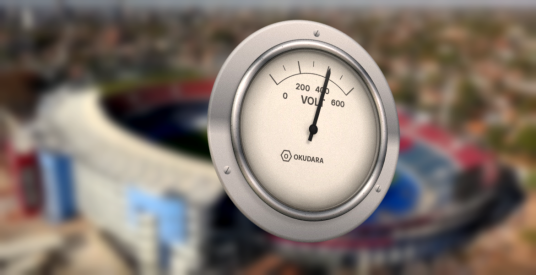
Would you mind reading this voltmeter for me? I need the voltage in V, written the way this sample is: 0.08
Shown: 400
